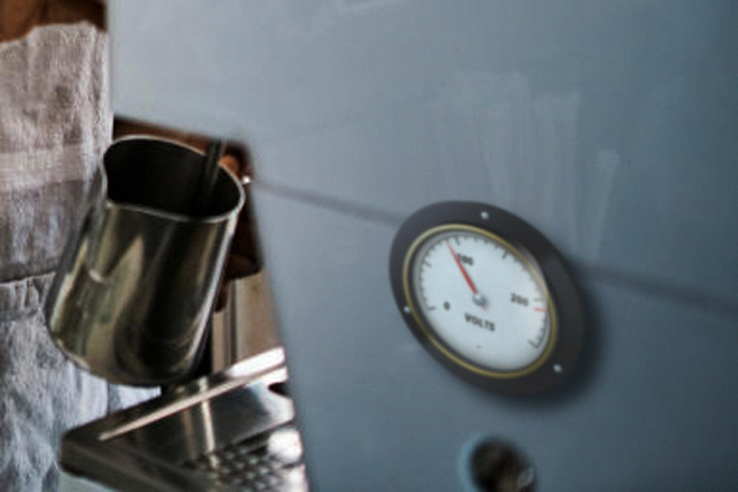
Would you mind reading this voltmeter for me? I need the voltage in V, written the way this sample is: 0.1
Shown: 90
